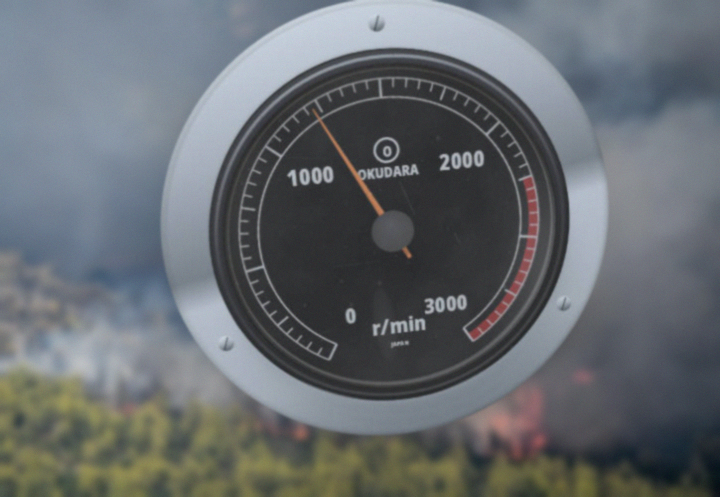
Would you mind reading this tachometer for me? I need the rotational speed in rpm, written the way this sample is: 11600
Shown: 1225
